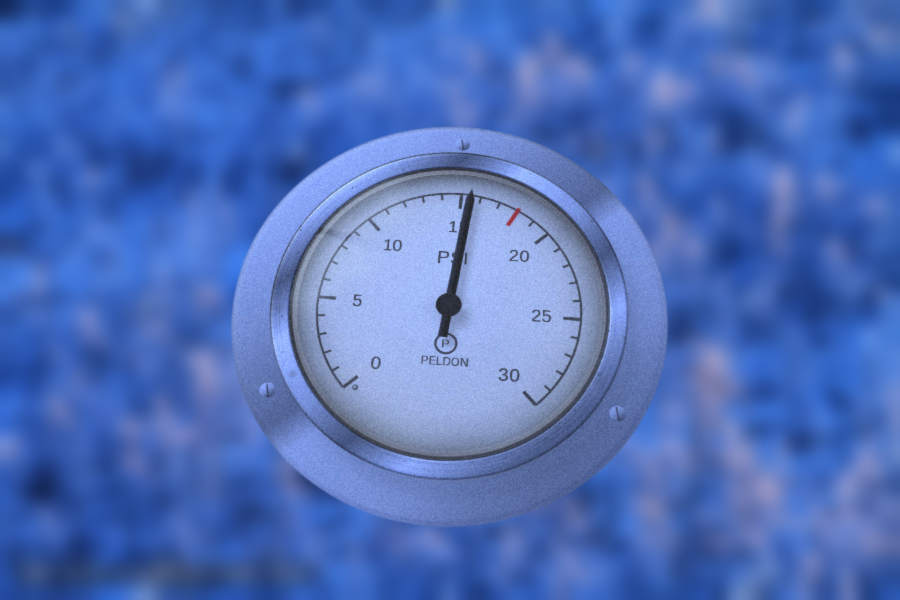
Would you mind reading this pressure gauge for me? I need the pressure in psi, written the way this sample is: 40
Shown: 15.5
